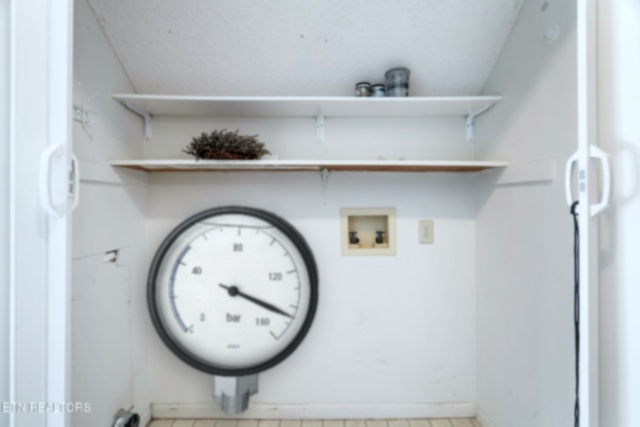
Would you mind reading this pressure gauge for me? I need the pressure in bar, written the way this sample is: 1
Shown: 145
